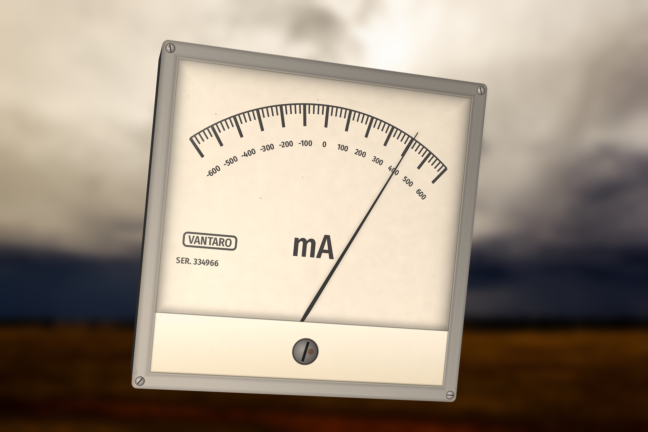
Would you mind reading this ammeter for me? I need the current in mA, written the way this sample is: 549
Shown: 400
